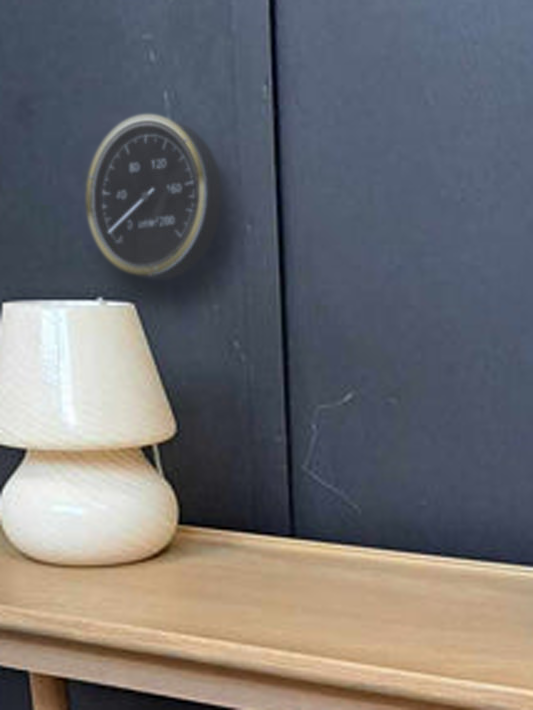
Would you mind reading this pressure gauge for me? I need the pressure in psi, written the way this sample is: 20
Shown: 10
